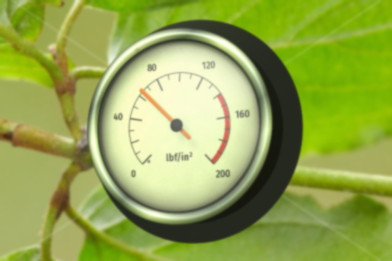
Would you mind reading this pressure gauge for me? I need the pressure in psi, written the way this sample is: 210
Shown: 65
